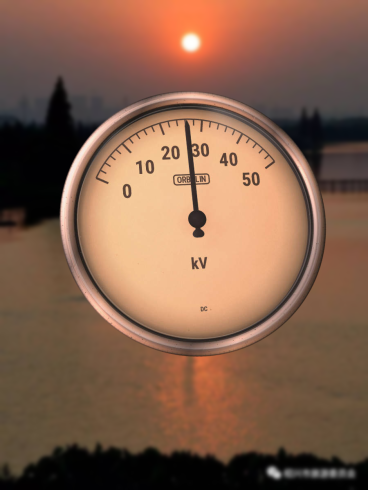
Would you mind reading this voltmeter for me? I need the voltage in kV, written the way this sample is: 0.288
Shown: 26
